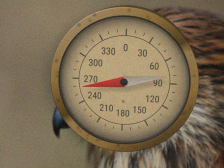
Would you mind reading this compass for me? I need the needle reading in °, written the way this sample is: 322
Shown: 260
